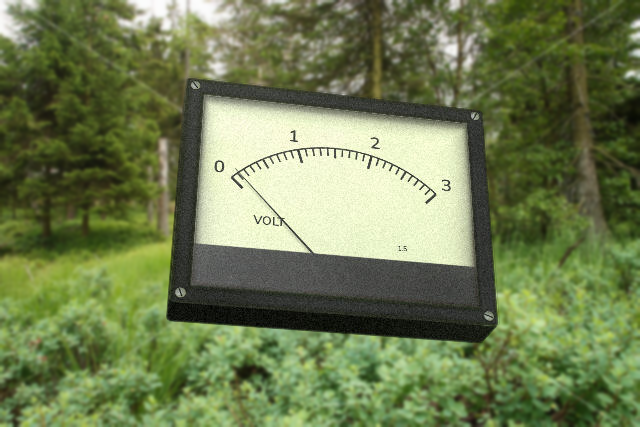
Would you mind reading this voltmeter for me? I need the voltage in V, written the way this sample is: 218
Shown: 0.1
